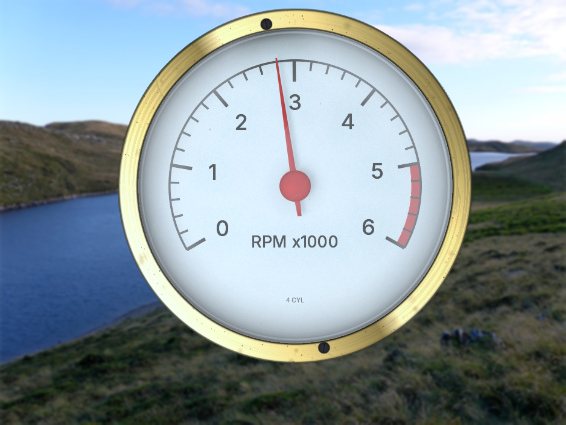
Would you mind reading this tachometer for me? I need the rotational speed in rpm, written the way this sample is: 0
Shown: 2800
